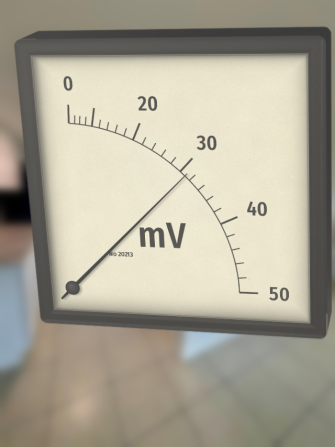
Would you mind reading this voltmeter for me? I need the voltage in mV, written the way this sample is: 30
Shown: 31
